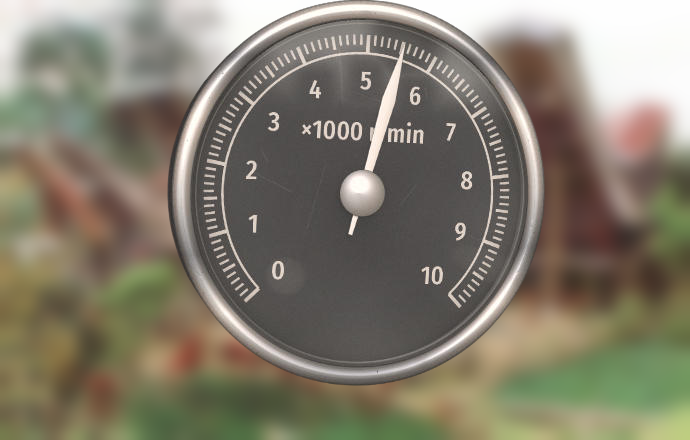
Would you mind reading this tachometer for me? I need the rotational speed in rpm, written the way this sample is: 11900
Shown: 5500
